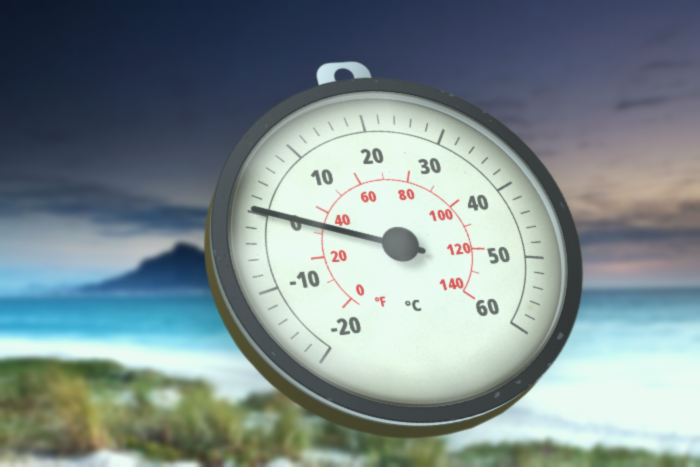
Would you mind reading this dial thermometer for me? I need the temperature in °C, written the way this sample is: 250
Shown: 0
